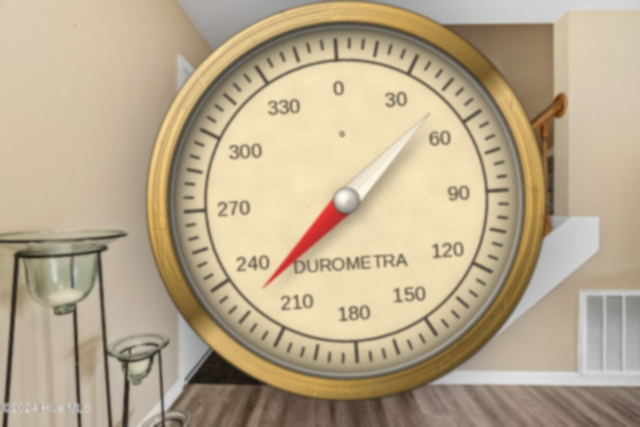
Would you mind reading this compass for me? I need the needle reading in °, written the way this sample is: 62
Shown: 227.5
